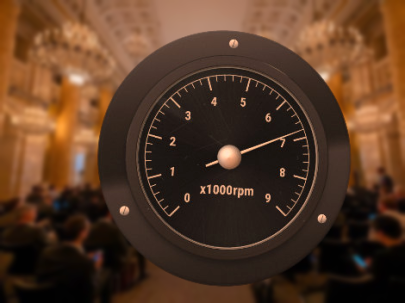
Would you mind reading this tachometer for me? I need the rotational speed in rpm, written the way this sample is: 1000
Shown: 6800
